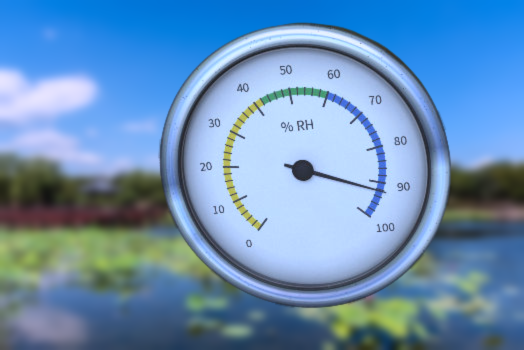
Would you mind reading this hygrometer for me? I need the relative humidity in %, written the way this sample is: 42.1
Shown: 92
